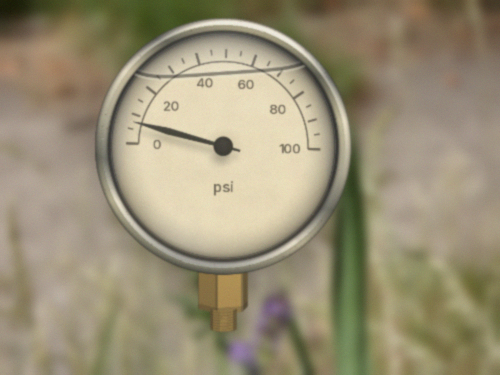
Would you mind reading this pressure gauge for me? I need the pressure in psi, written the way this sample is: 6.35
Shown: 7.5
